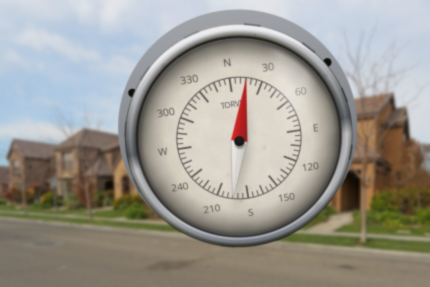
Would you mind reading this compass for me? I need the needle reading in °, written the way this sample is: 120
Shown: 15
